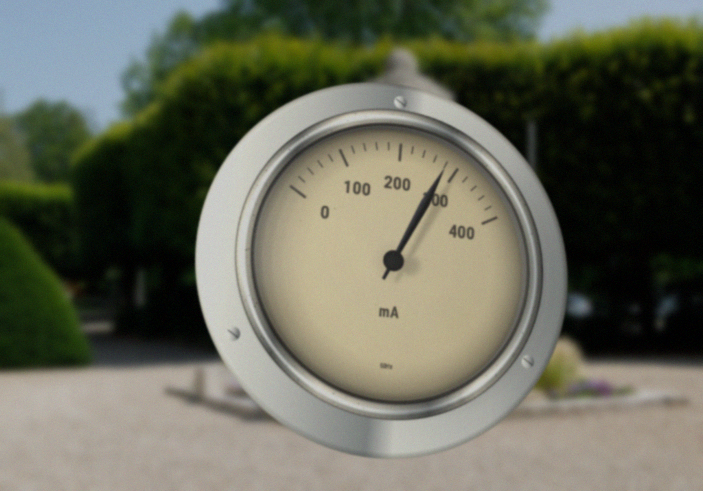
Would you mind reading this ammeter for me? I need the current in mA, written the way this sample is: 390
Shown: 280
